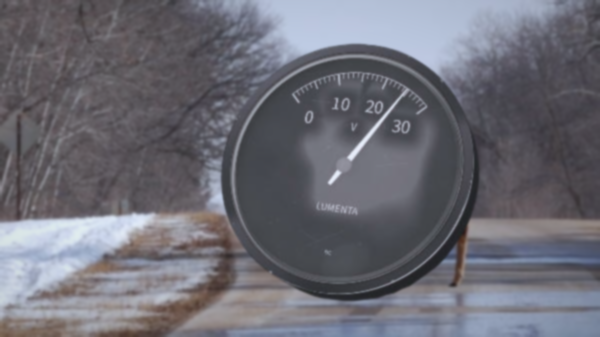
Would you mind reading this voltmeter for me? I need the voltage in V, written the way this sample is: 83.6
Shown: 25
